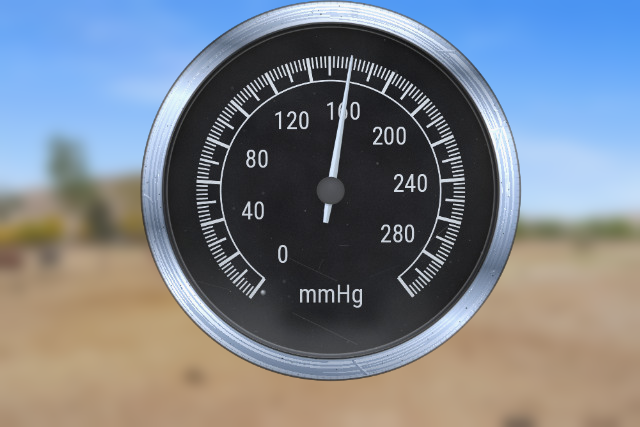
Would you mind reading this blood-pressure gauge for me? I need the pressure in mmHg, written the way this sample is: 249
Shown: 160
